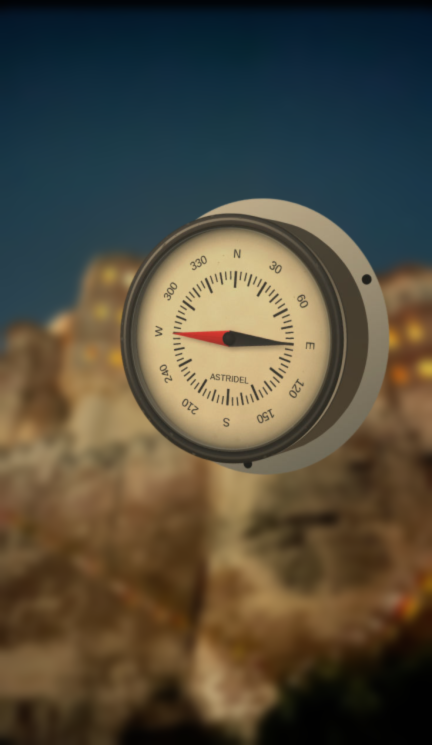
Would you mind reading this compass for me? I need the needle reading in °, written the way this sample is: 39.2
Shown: 270
